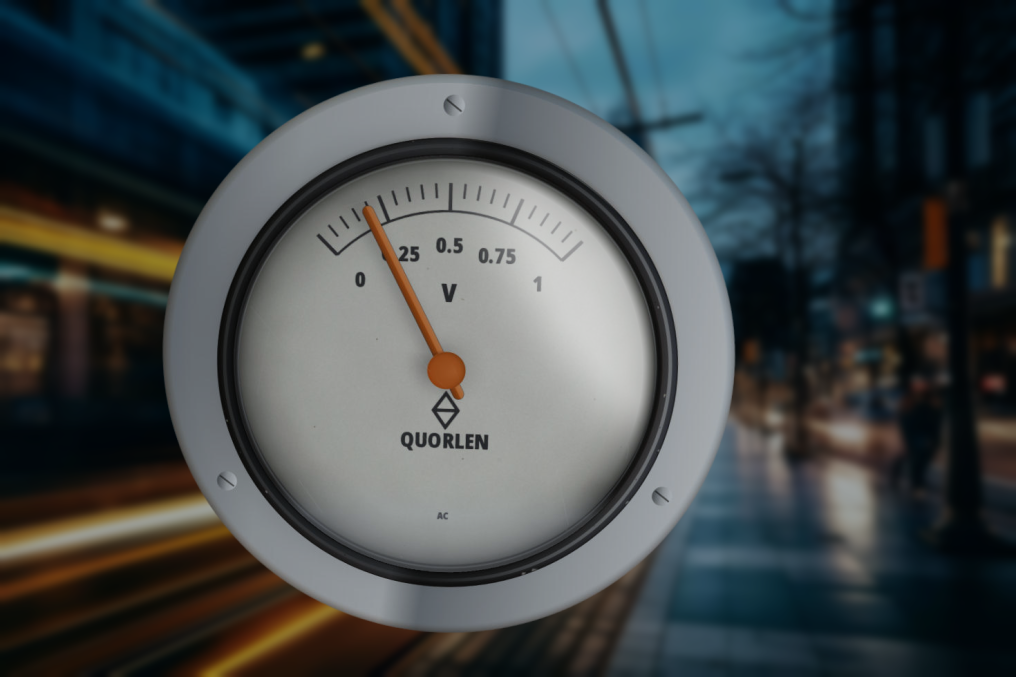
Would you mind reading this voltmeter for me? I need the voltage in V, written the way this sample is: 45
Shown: 0.2
